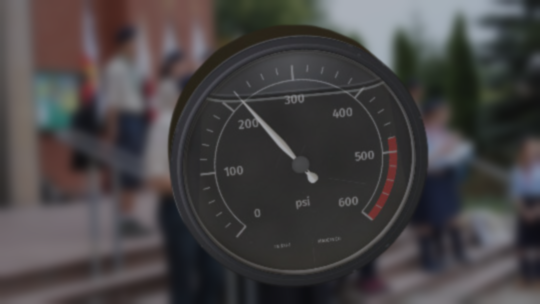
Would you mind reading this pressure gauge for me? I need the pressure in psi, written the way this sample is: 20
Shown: 220
